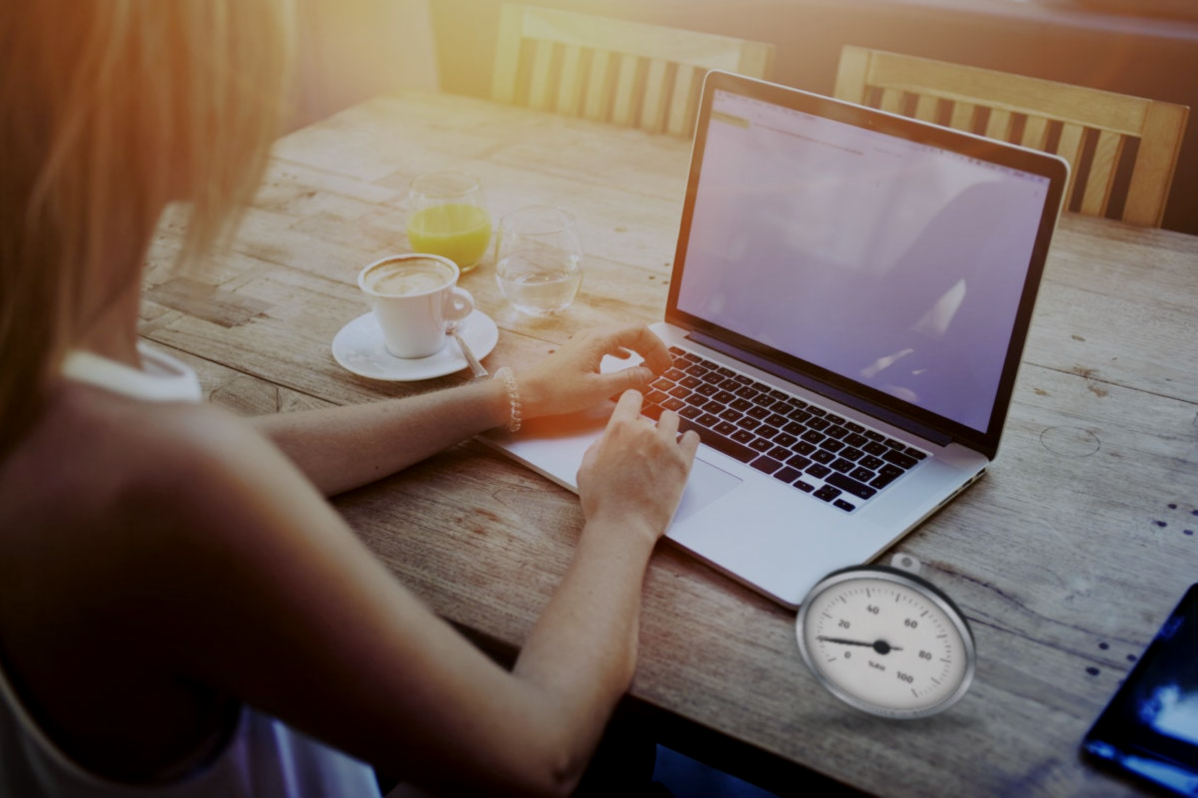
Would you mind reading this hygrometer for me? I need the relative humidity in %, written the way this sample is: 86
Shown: 10
